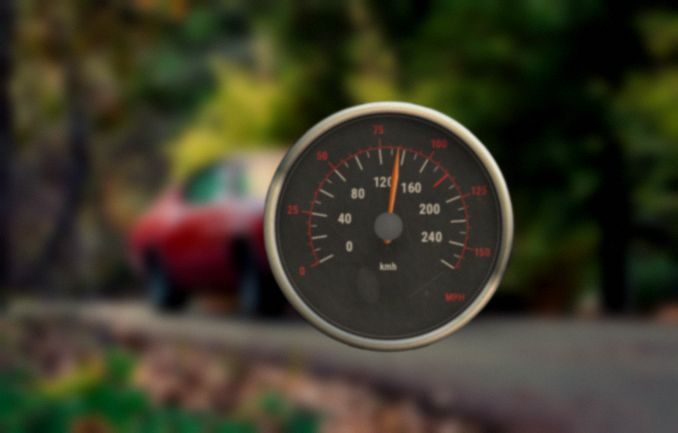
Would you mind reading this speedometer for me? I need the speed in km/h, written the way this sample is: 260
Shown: 135
